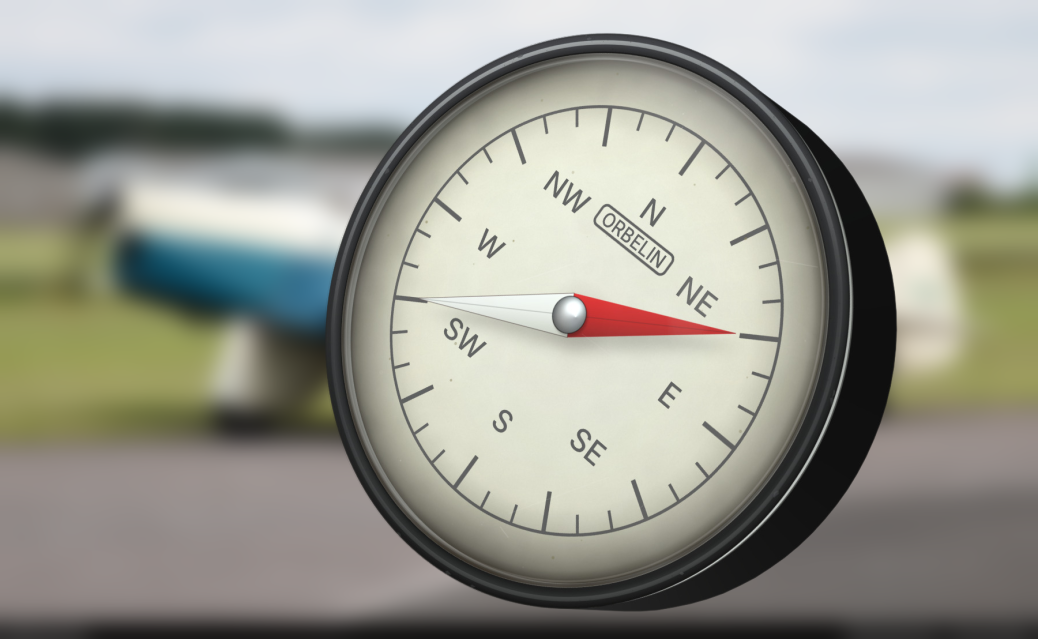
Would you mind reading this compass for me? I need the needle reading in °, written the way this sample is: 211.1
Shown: 60
